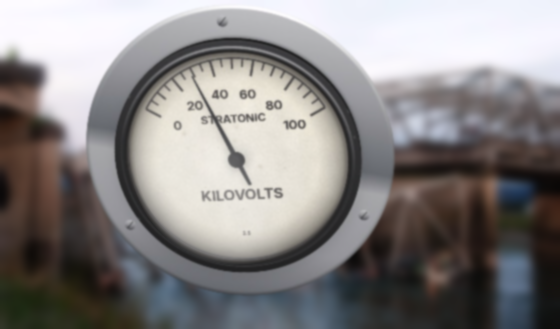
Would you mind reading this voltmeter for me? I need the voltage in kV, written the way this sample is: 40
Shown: 30
